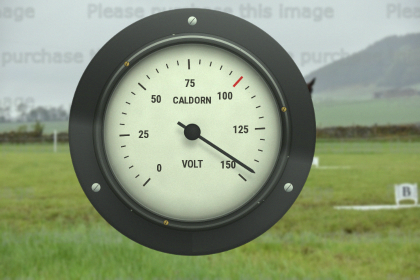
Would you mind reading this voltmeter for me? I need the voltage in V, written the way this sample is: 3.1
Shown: 145
